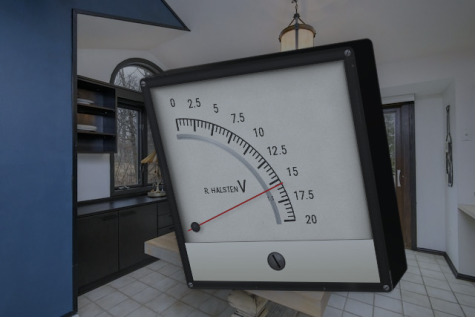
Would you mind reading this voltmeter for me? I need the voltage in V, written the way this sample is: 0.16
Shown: 15.5
